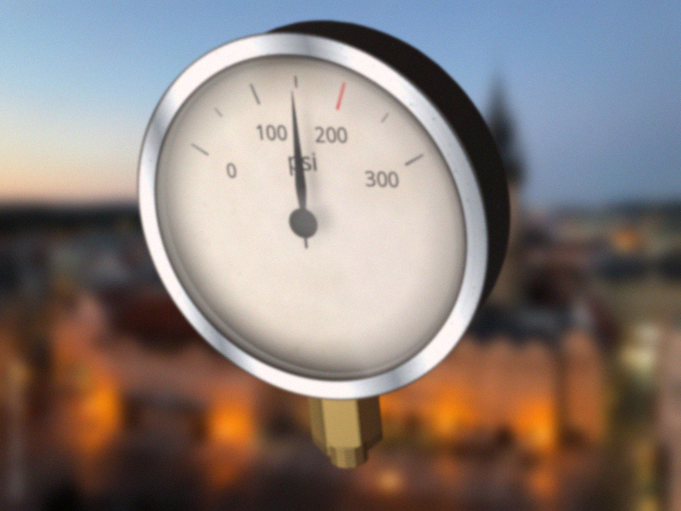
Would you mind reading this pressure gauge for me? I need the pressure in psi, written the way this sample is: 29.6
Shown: 150
